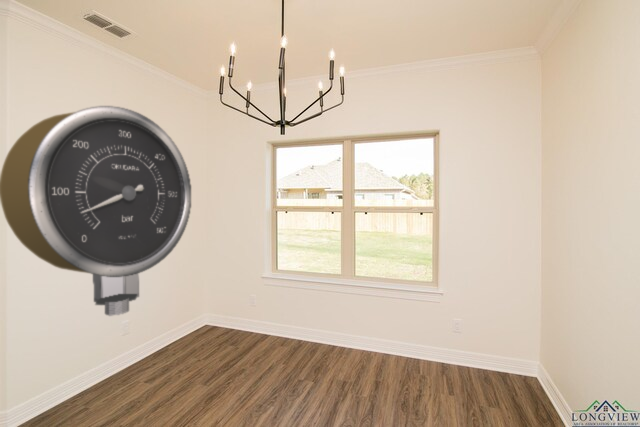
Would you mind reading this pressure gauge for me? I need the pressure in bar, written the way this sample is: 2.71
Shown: 50
